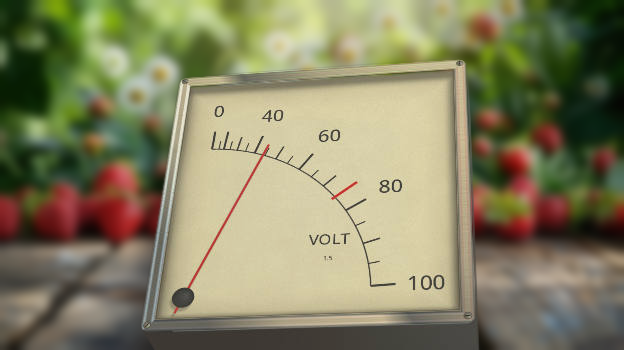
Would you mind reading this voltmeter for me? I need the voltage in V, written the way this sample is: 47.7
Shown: 45
